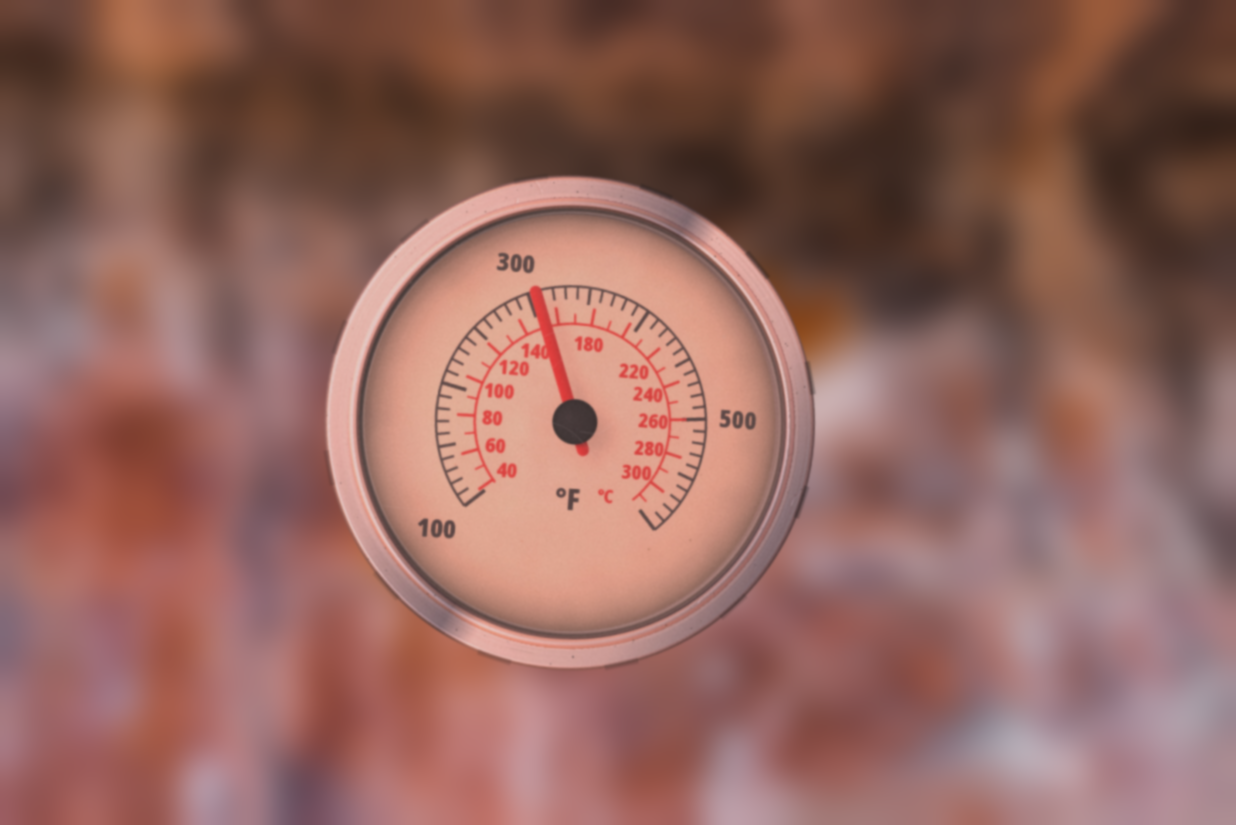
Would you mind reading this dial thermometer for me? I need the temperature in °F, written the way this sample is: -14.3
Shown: 305
